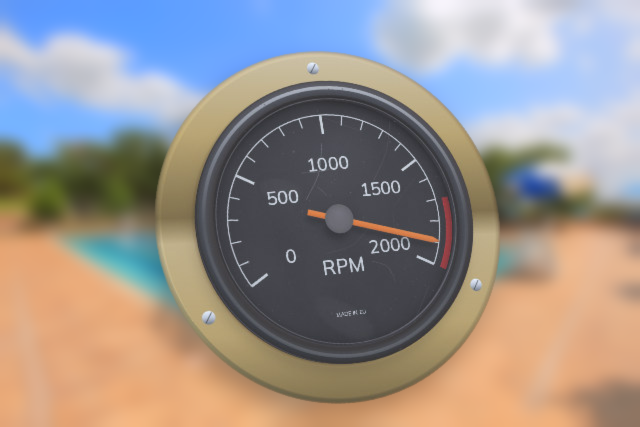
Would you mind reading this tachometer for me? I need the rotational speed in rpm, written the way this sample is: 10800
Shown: 1900
